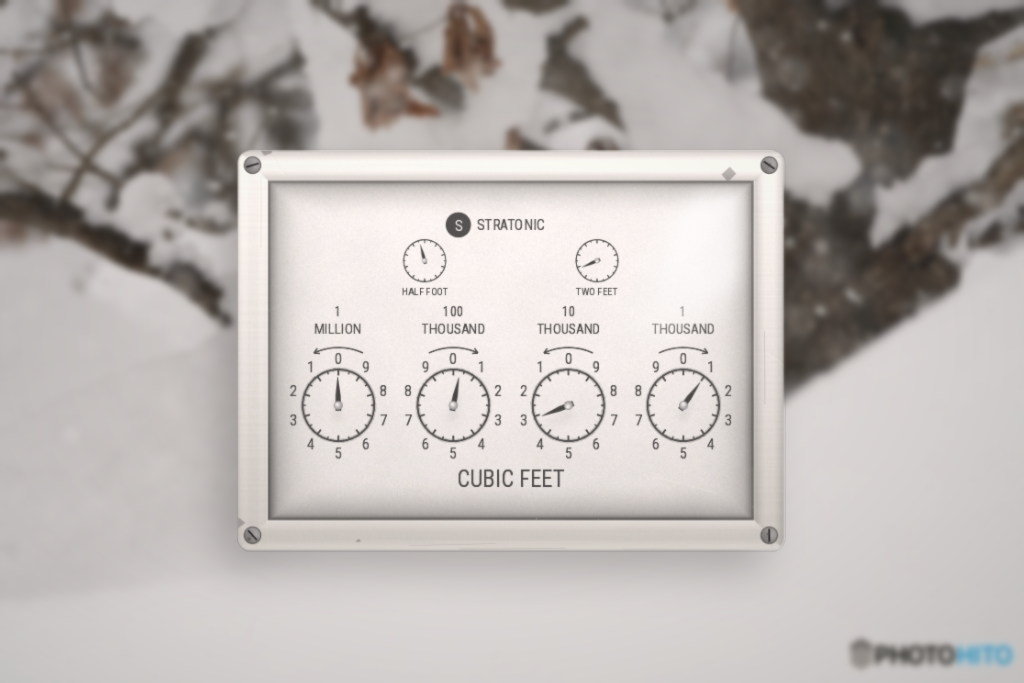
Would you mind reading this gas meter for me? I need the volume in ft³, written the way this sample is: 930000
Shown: 3100
